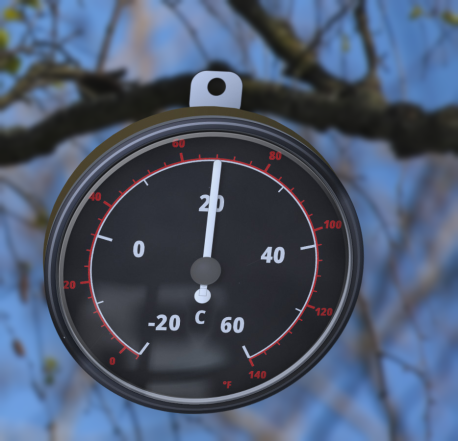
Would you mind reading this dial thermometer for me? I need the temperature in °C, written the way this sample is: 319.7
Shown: 20
